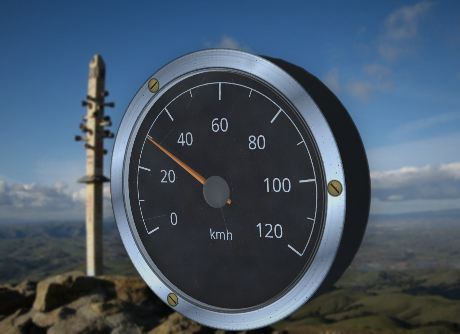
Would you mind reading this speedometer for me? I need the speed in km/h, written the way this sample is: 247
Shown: 30
